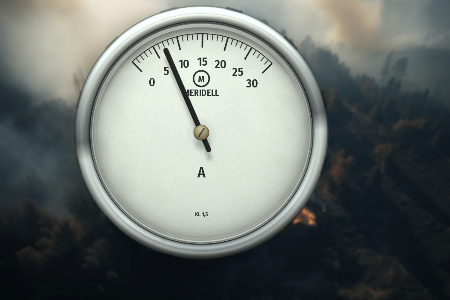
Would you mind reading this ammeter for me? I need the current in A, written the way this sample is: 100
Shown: 7
